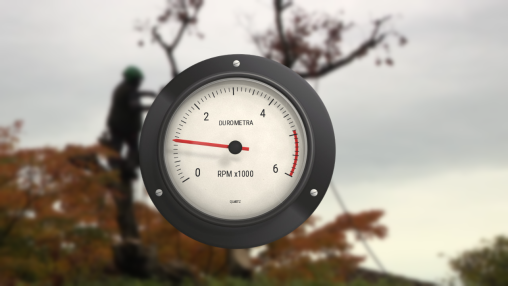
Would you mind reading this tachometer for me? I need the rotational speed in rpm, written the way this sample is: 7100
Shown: 1000
